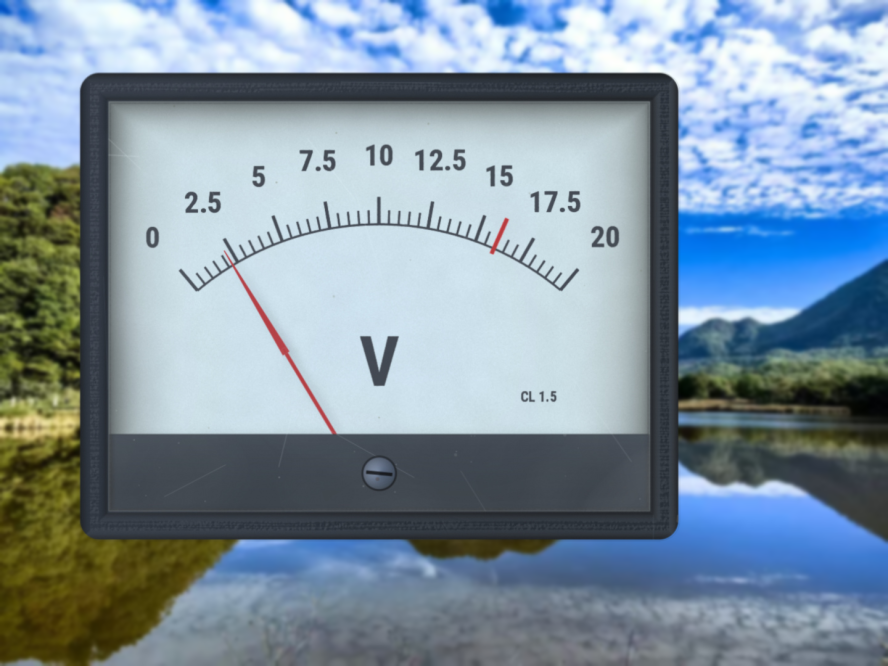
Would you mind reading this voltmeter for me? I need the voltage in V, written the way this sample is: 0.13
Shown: 2.25
